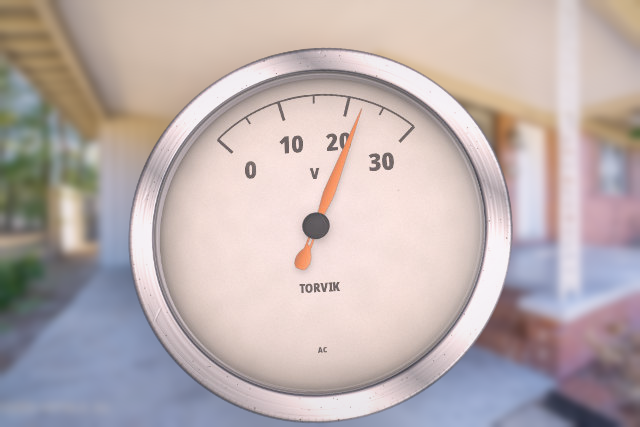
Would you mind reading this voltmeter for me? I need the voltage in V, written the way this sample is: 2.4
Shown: 22.5
